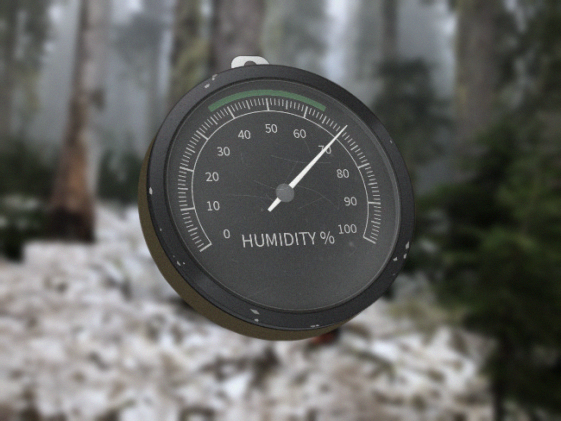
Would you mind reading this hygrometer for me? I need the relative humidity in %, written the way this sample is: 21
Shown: 70
